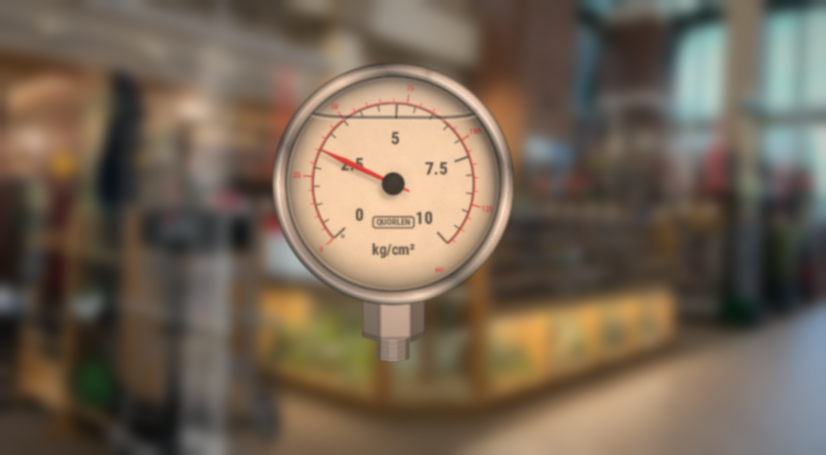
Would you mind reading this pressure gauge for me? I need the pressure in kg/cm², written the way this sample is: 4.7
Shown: 2.5
